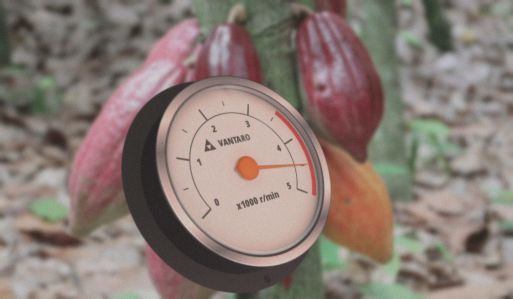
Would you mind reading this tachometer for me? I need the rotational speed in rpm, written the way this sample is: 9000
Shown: 4500
